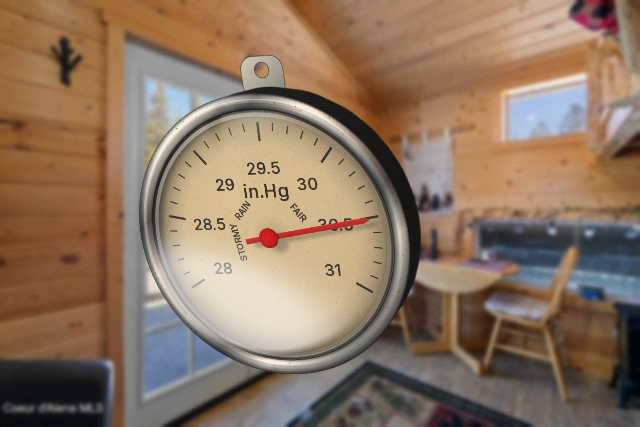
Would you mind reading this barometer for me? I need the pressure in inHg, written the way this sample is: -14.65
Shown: 30.5
